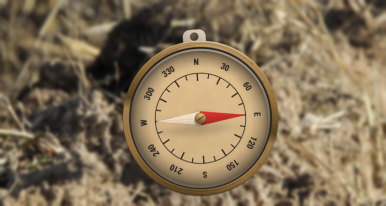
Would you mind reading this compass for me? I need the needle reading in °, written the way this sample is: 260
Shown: 90
